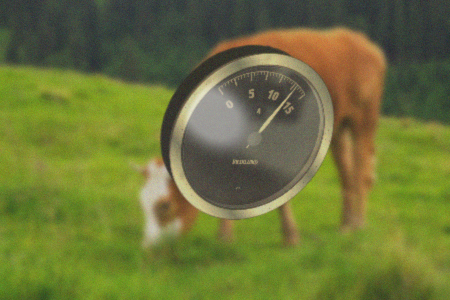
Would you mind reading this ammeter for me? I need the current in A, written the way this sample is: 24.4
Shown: 12.5
